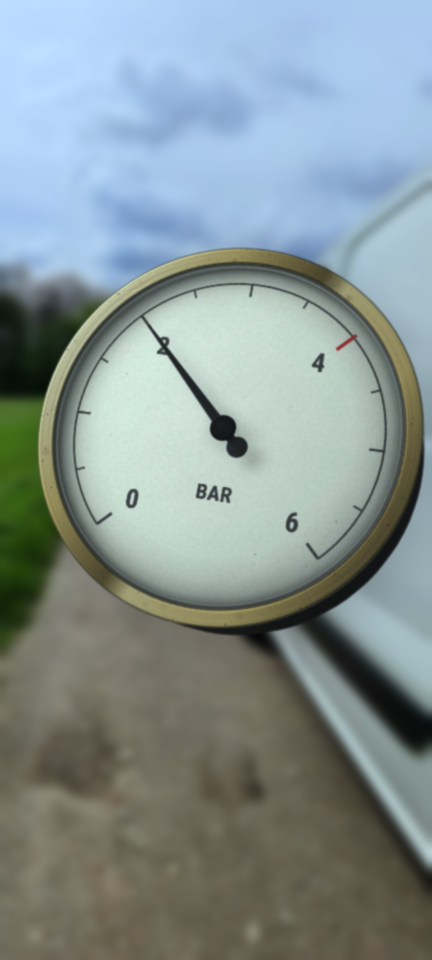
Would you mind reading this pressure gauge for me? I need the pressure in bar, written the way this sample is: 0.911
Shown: 2
